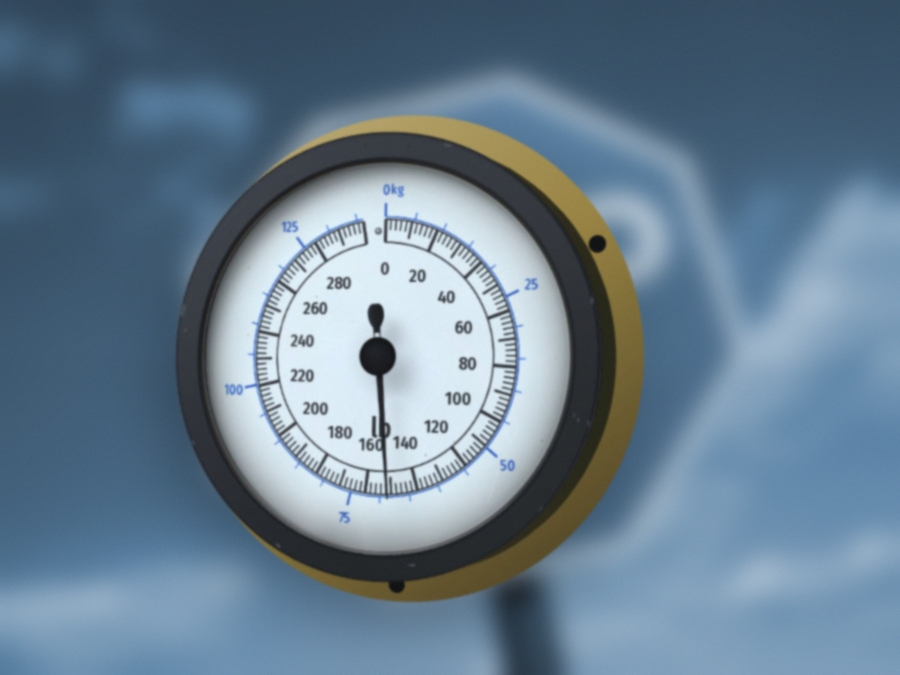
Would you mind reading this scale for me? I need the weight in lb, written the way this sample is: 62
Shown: 150
